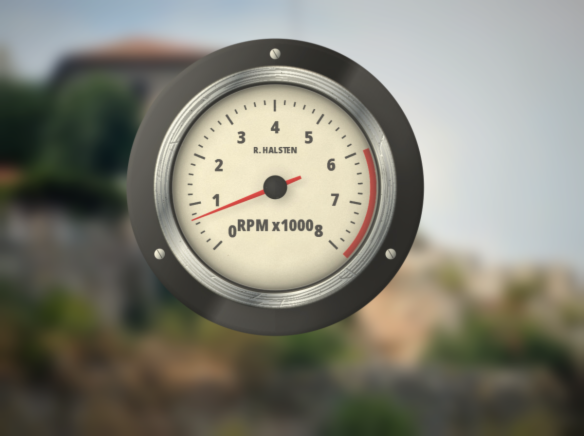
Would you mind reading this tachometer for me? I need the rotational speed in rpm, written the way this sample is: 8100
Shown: 700
